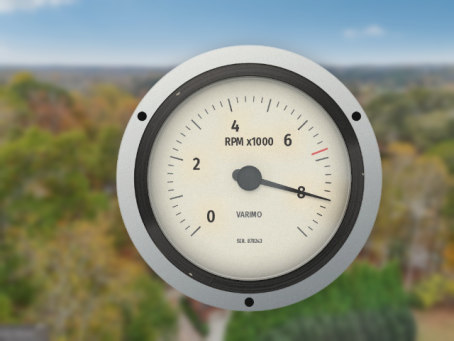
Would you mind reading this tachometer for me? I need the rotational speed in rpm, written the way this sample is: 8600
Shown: 8000
